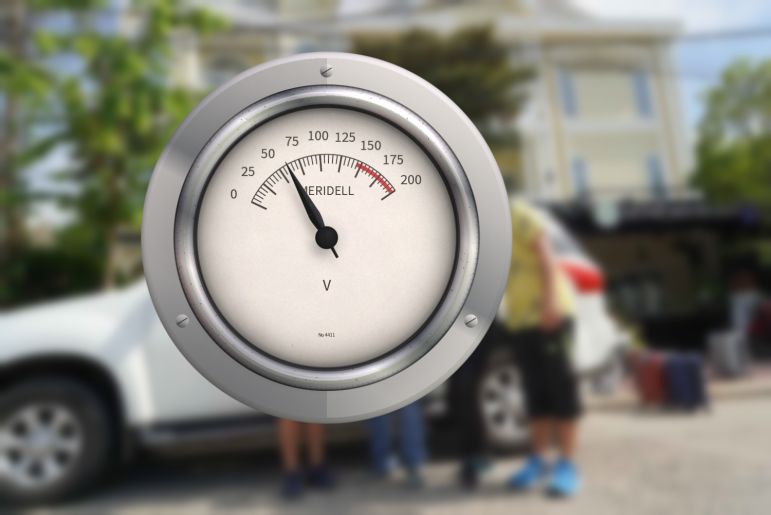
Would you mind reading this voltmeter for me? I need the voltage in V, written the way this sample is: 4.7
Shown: 60
